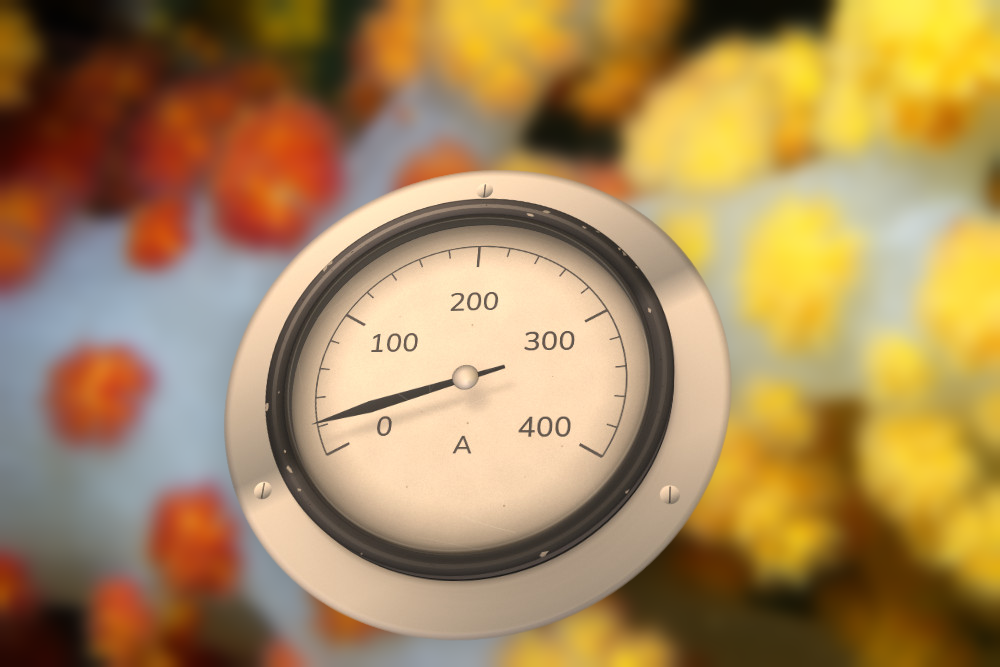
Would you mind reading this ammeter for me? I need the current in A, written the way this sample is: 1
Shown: 20
